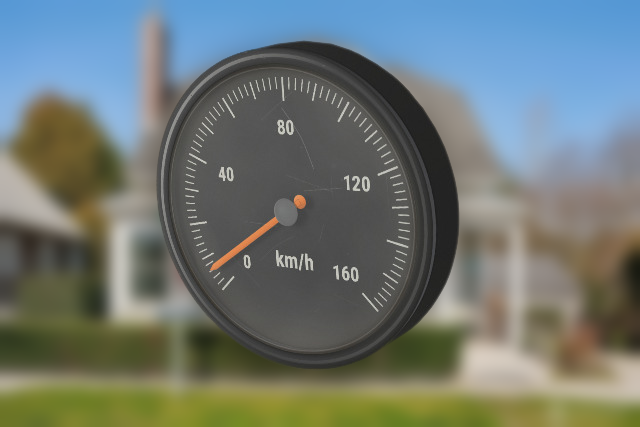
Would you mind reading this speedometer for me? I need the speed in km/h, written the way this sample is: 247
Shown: 6
